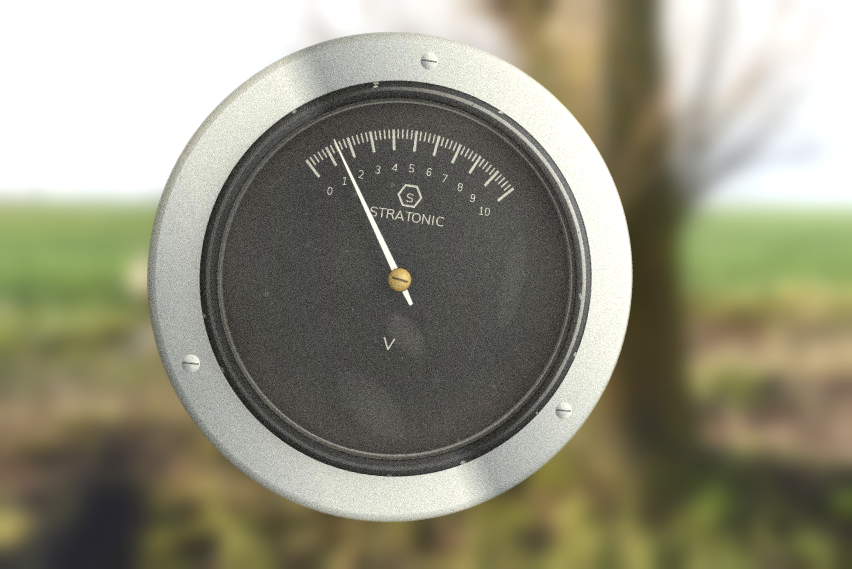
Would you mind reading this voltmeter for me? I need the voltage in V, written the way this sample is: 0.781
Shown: 1.4
